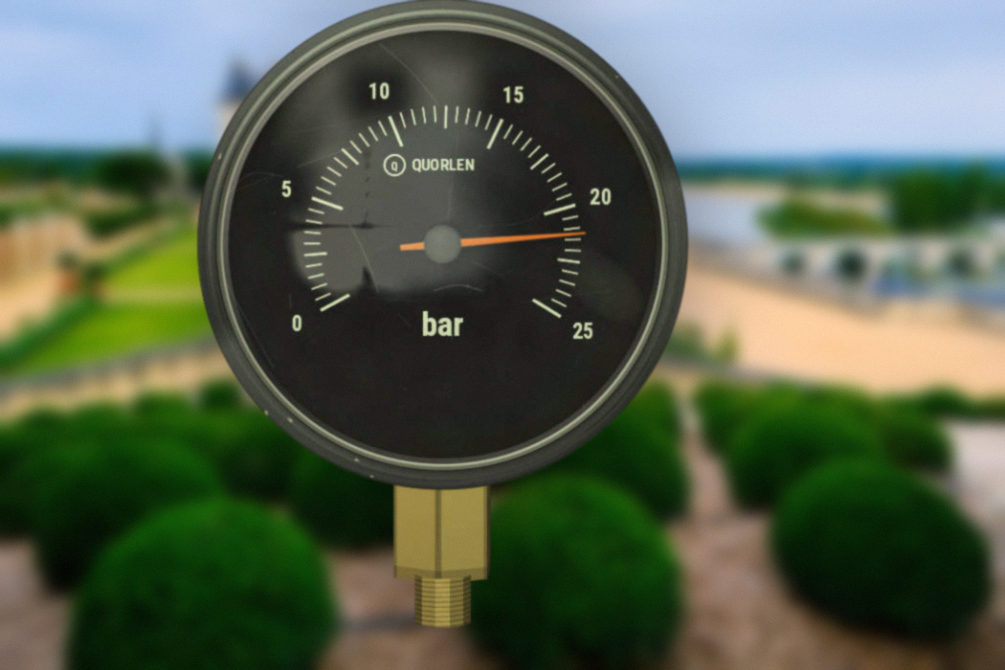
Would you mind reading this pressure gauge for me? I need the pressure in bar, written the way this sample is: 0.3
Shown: 21.25
